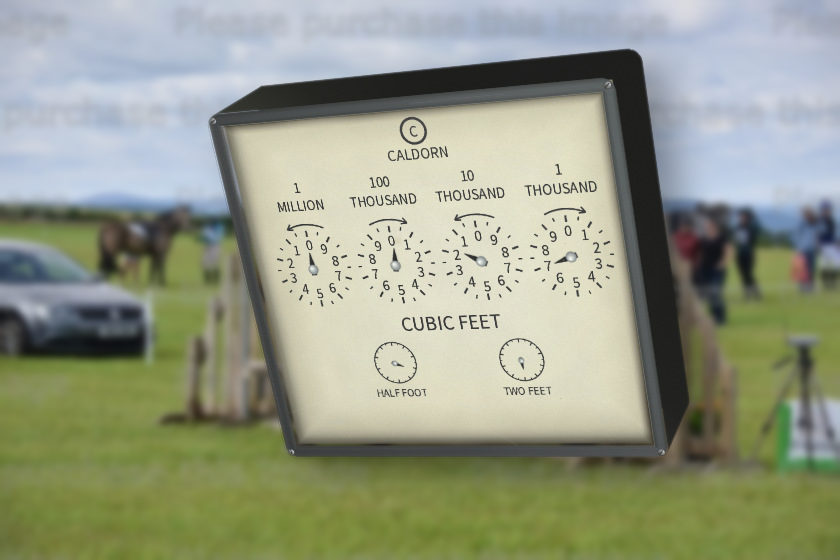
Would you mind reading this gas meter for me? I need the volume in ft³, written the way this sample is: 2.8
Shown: 1700
